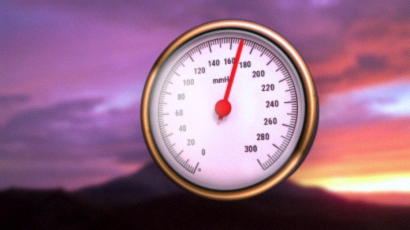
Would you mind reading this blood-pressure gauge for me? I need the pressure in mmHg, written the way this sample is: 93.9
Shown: 170
